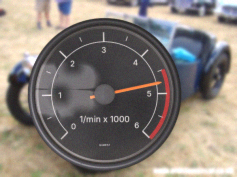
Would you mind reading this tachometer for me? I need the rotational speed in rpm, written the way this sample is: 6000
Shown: 4750
